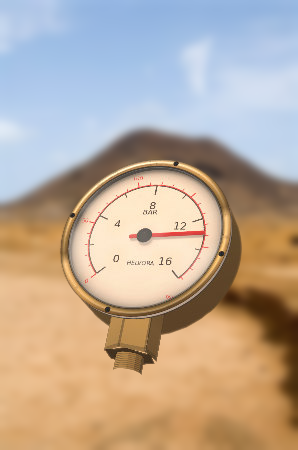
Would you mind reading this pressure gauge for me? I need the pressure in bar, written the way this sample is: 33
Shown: 13
